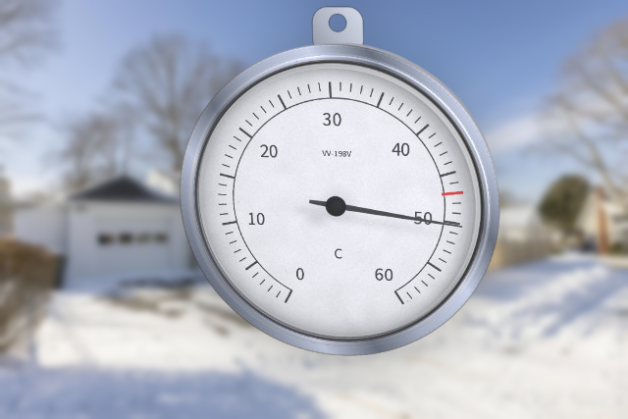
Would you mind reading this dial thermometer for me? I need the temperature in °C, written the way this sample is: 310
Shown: 50
